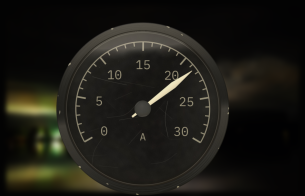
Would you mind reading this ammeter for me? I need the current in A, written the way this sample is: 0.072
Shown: 21.5
